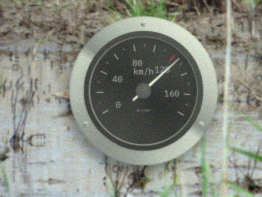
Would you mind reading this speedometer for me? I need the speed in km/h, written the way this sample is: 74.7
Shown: 125
